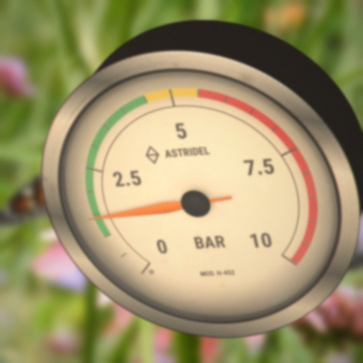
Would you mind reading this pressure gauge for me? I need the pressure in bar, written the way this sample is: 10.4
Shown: 1.5
